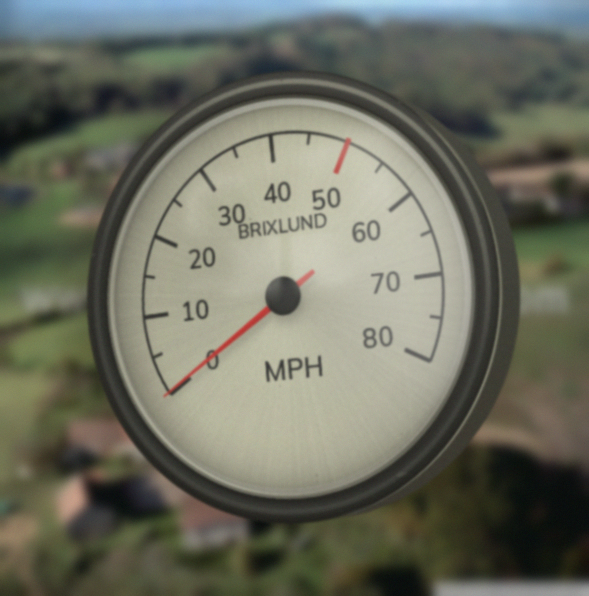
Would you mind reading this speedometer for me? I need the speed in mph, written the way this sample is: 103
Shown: 0
